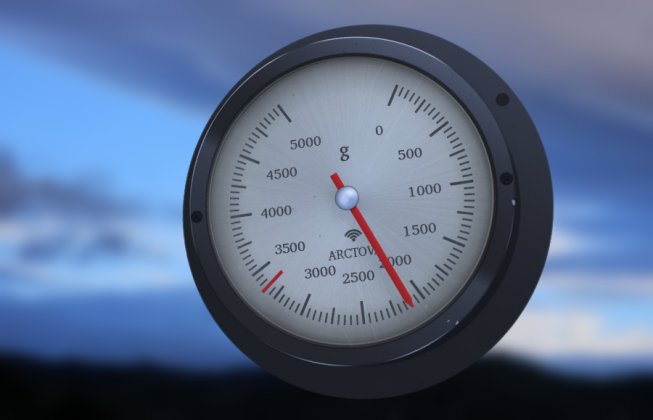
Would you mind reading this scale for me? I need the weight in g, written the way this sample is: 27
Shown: 2100
